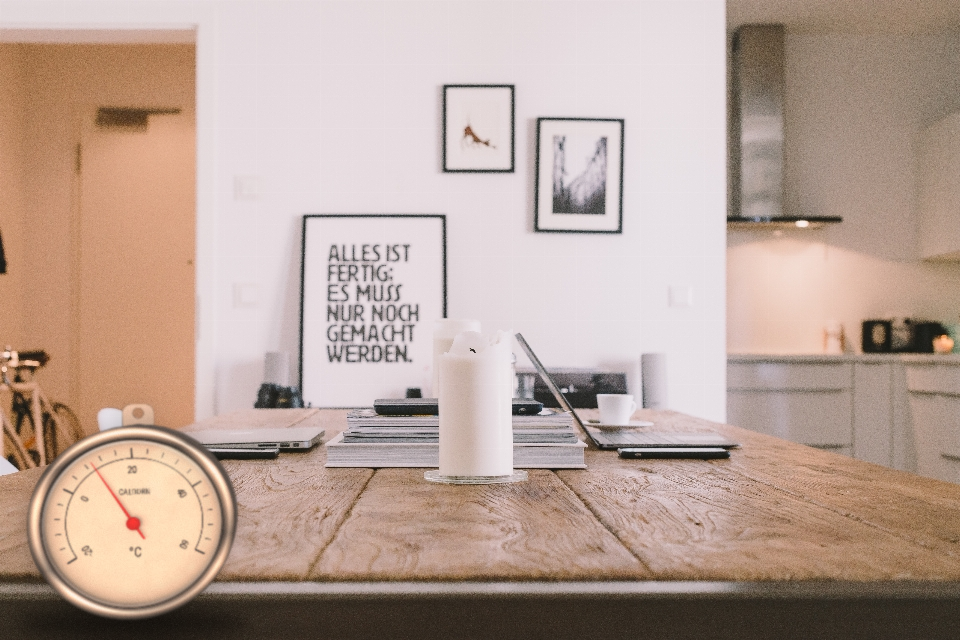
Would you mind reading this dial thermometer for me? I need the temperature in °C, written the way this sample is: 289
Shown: 10
